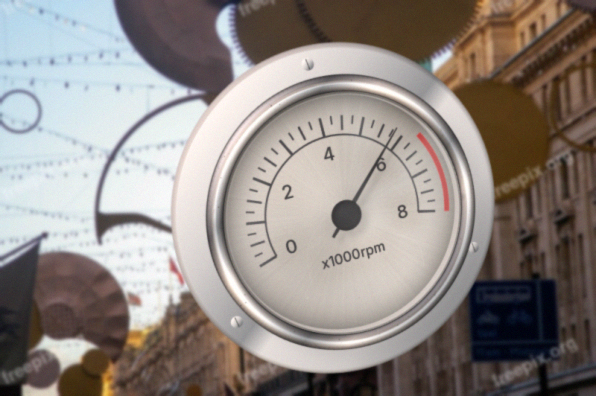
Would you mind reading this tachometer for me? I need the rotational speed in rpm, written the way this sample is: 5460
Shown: 5750
